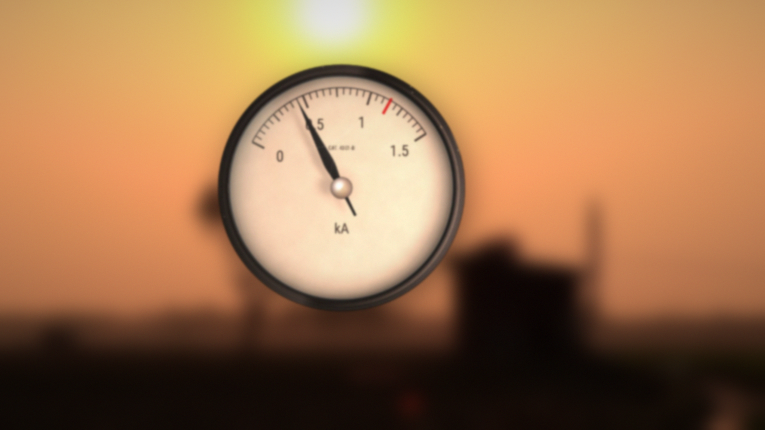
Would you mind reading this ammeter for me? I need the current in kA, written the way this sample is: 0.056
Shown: 0.45
